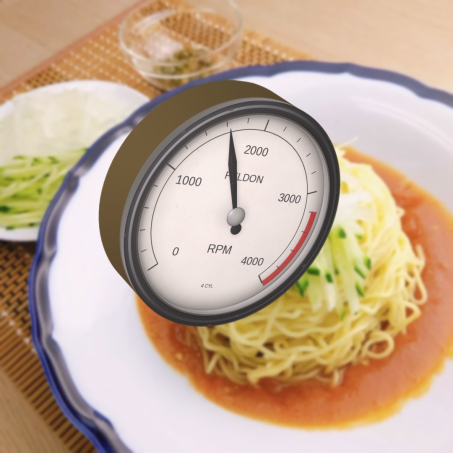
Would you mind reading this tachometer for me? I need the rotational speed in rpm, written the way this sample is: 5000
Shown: 1600
